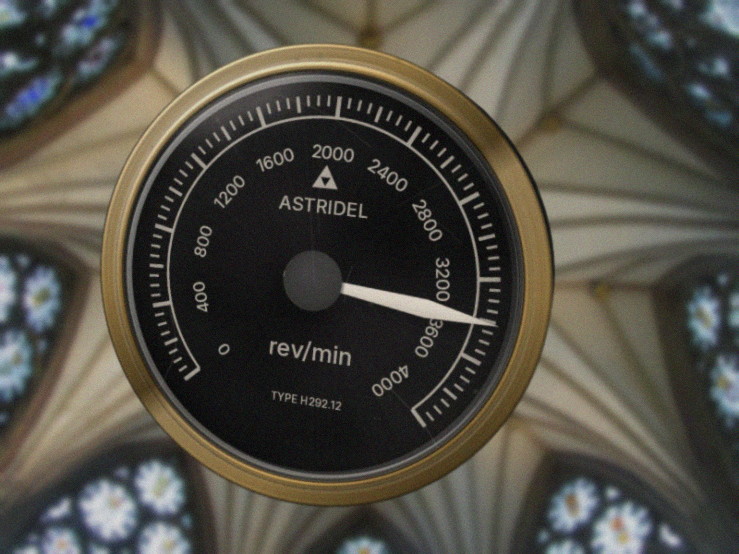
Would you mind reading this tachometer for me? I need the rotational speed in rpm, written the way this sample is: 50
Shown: 3400
